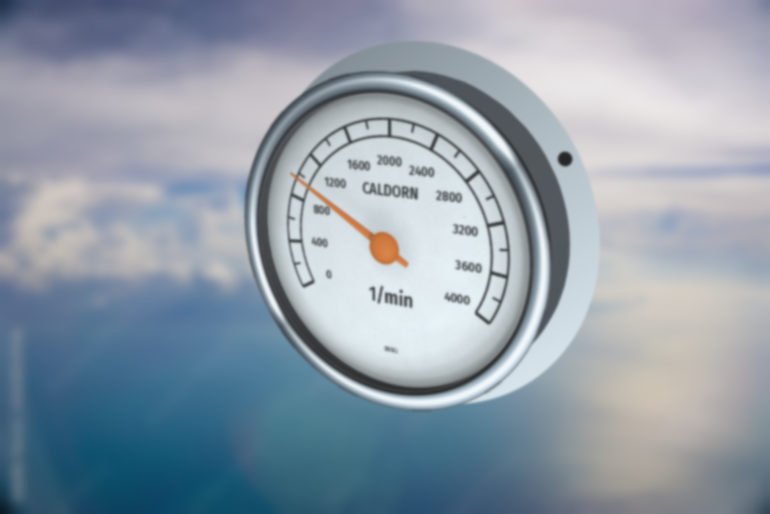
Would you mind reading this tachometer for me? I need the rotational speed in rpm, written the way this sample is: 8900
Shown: 1000
